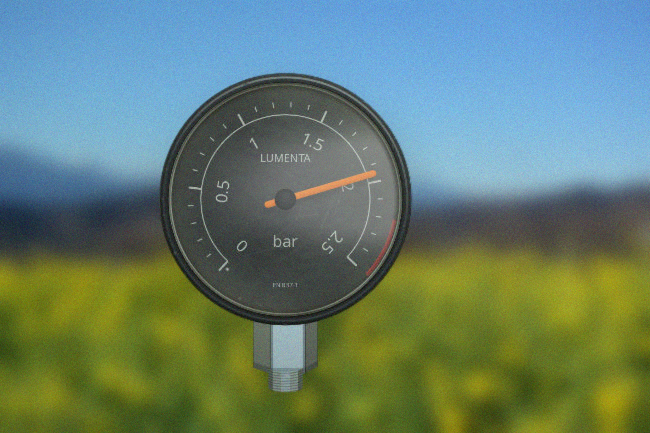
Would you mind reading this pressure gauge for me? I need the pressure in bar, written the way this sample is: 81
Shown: 1.95
